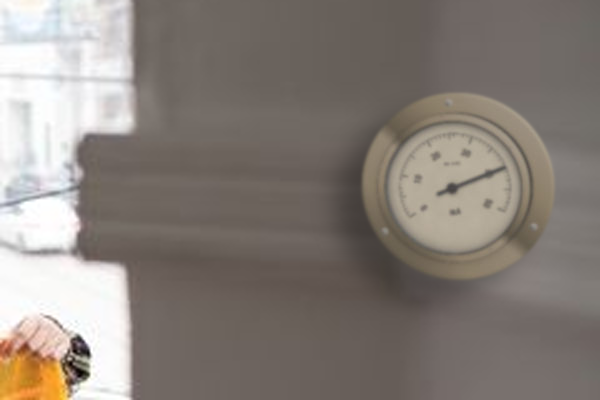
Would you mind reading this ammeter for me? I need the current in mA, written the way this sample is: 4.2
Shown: 40
